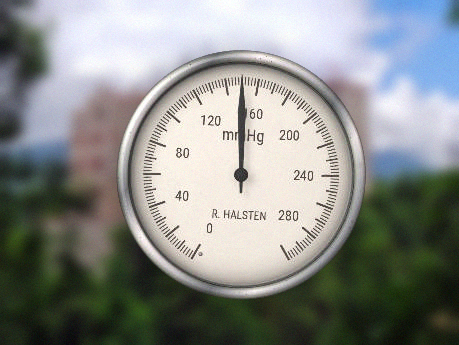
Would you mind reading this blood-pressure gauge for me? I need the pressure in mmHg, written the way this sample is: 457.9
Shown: 150
